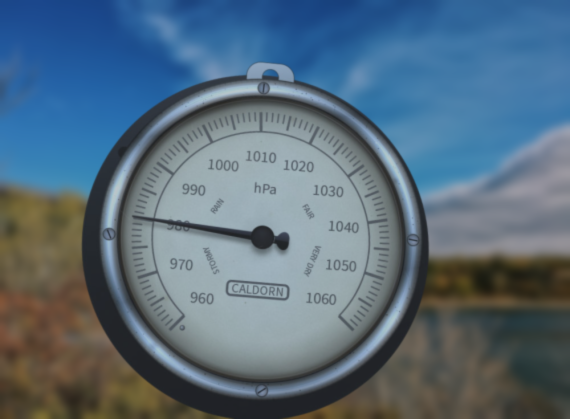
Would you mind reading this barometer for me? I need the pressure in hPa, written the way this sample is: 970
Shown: 980
